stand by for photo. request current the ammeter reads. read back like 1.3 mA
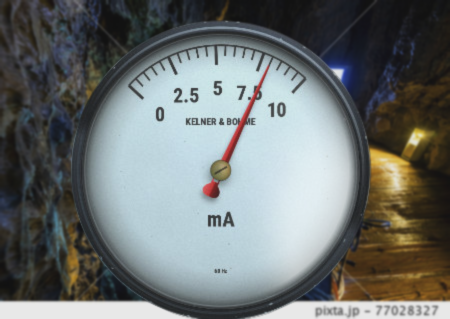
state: 8 mA
